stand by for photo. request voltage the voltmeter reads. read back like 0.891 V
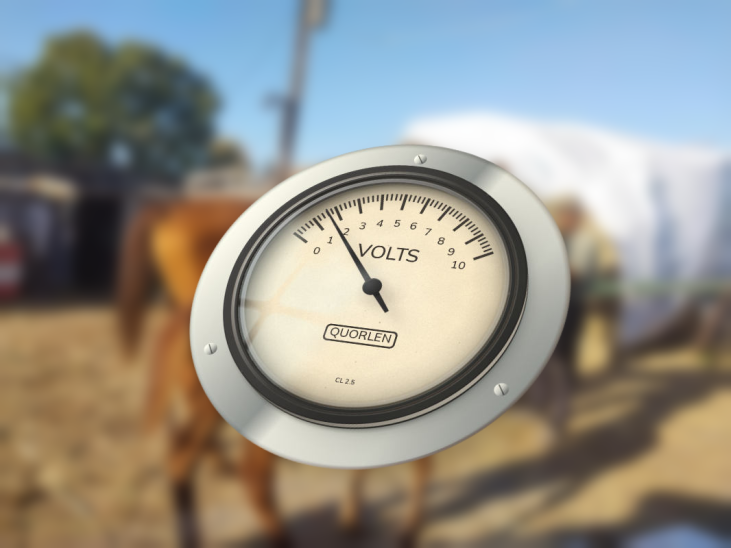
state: 1.6 V
